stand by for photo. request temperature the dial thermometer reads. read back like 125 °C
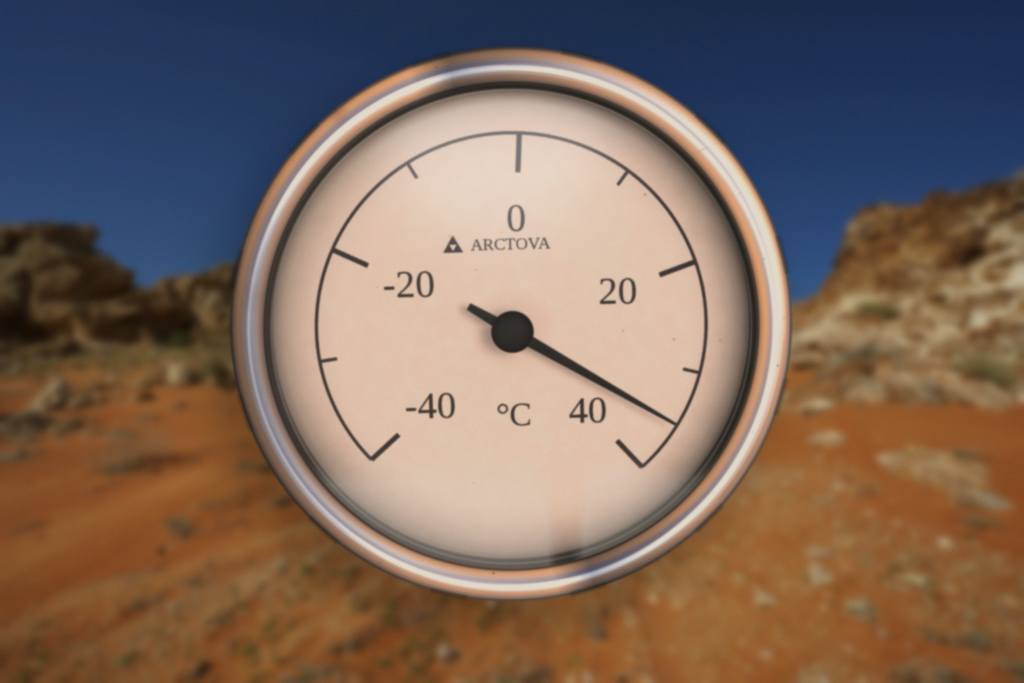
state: 35 °C
